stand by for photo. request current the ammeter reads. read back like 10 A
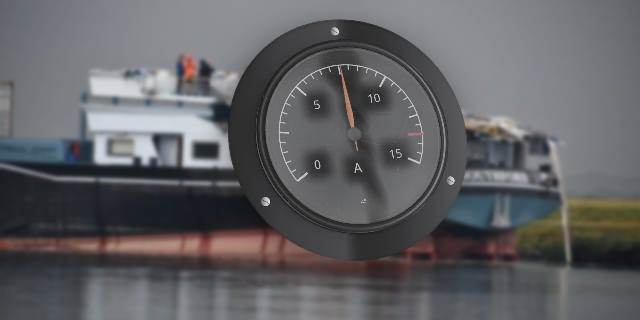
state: 7.5 A
